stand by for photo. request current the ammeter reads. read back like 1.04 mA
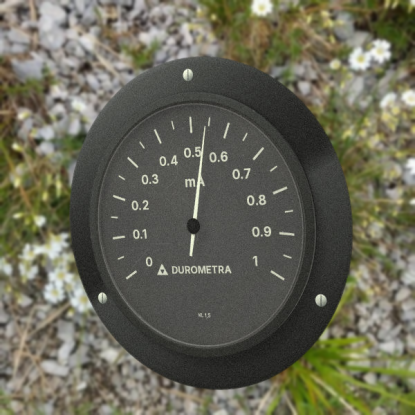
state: 0.55 mA
